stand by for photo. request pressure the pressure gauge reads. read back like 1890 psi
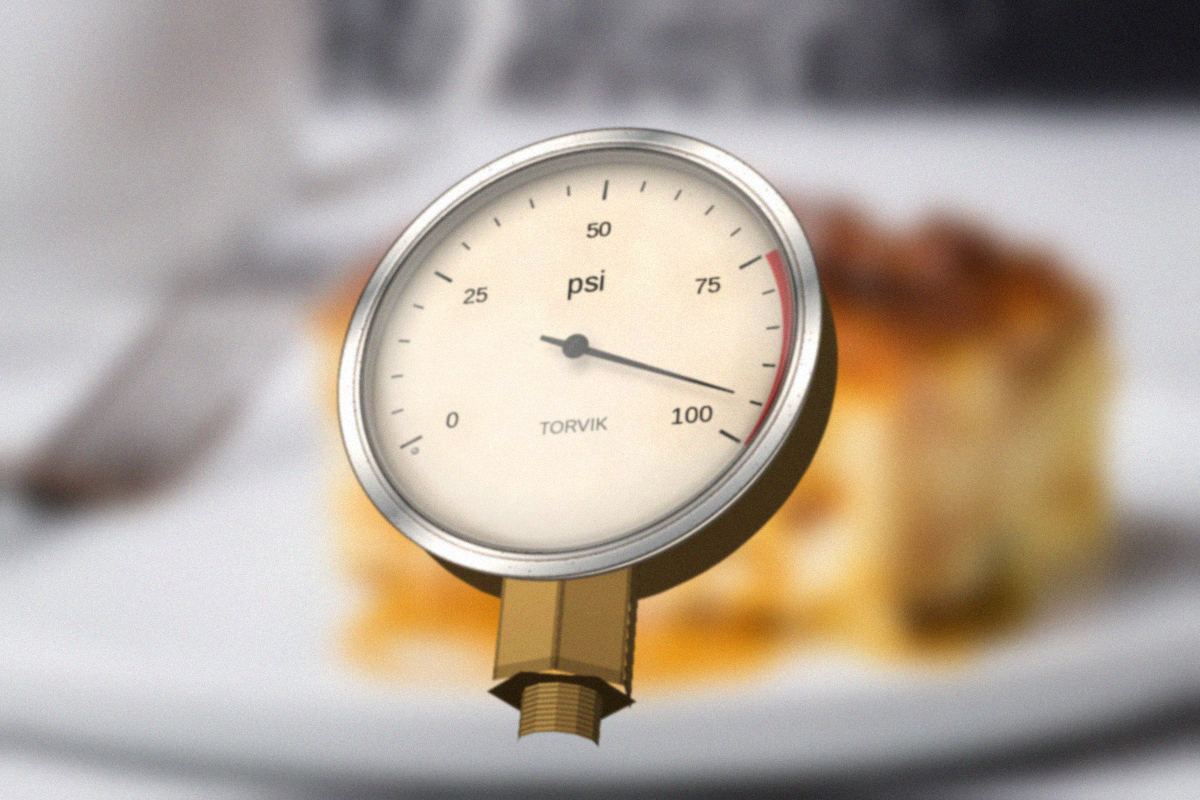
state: 95 psi
